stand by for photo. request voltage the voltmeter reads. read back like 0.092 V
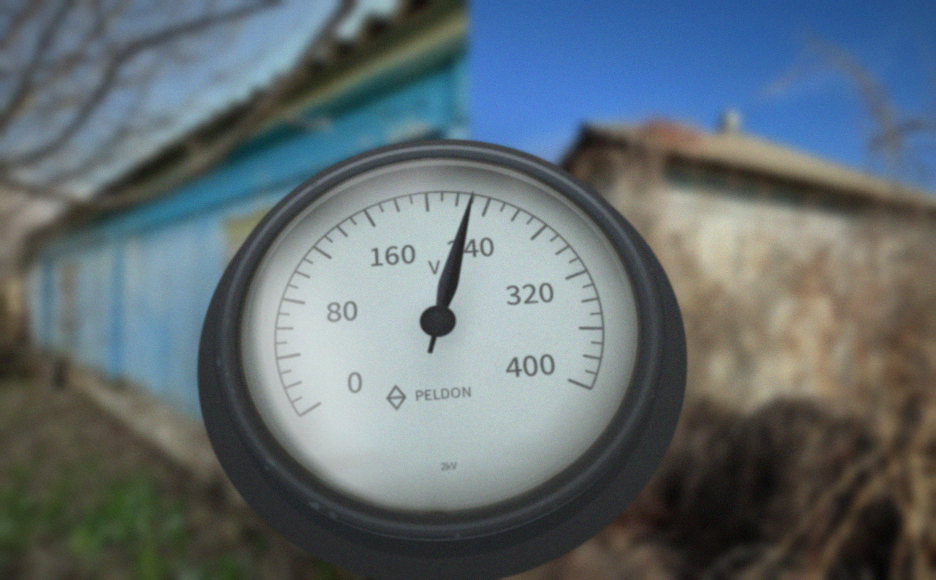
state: 230 V
